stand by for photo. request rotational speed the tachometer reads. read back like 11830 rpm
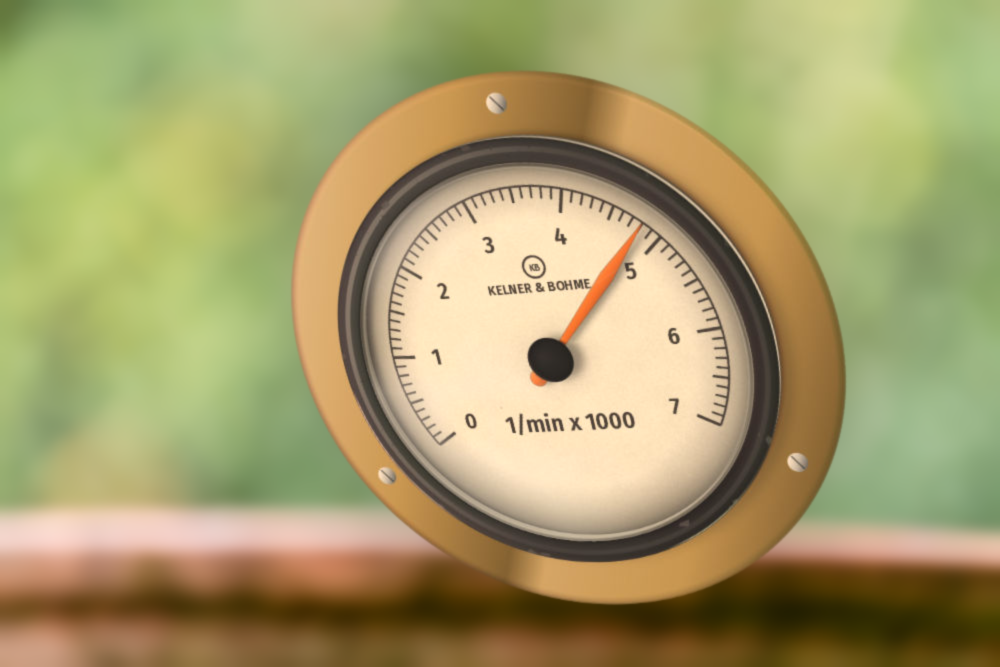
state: 4800 rpm
